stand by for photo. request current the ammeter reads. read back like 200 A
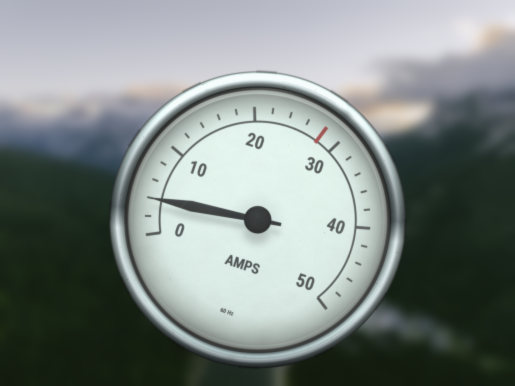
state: 4 A
